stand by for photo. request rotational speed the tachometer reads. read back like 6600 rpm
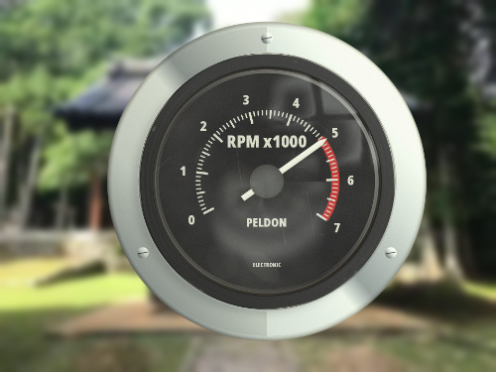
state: 5000 rpm
